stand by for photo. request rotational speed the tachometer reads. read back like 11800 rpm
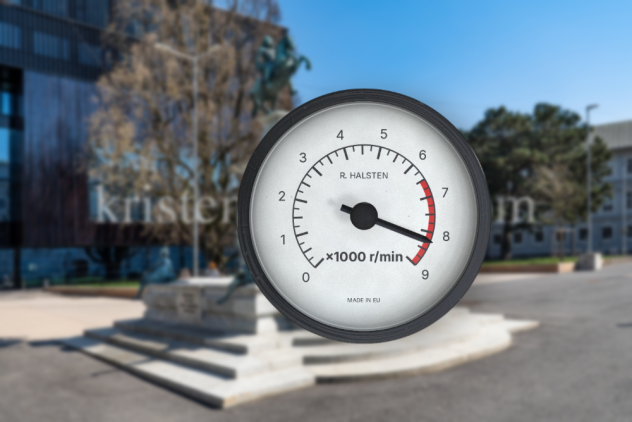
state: 8250 rpm
